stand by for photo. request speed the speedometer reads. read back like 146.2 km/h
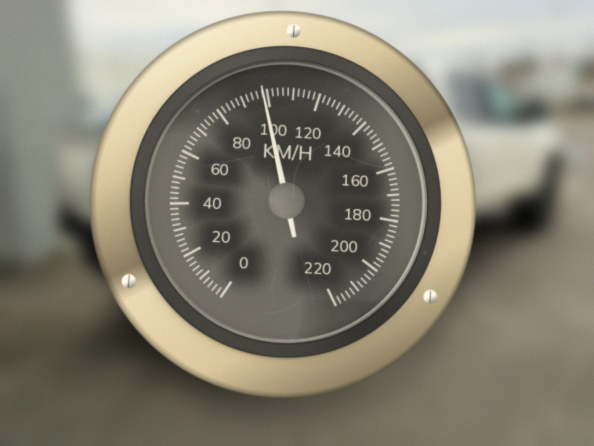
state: 98 km/h
